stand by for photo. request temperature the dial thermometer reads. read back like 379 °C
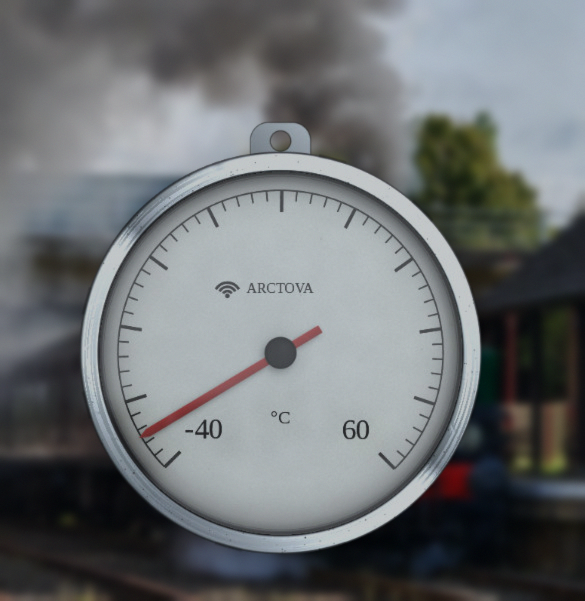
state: -35 °C
